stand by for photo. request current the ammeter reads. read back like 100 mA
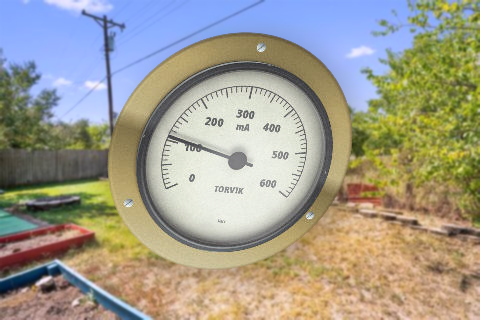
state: 110 mA
